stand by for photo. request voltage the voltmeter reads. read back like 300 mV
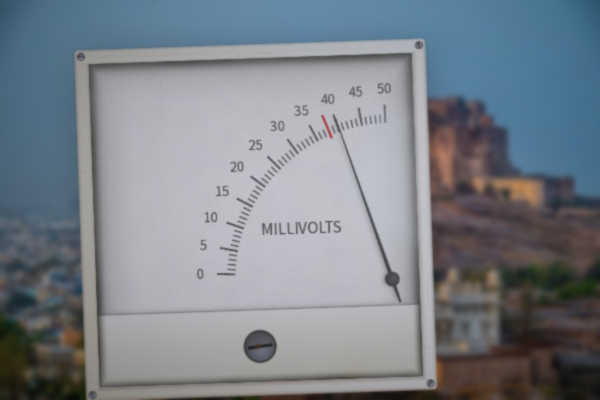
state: 40 mV
